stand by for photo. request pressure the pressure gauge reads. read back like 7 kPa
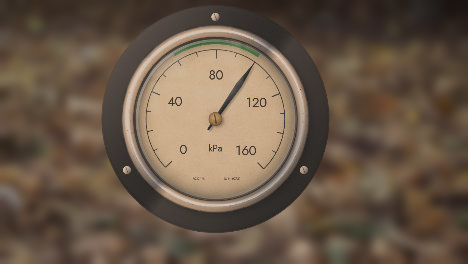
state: 100 kPa
